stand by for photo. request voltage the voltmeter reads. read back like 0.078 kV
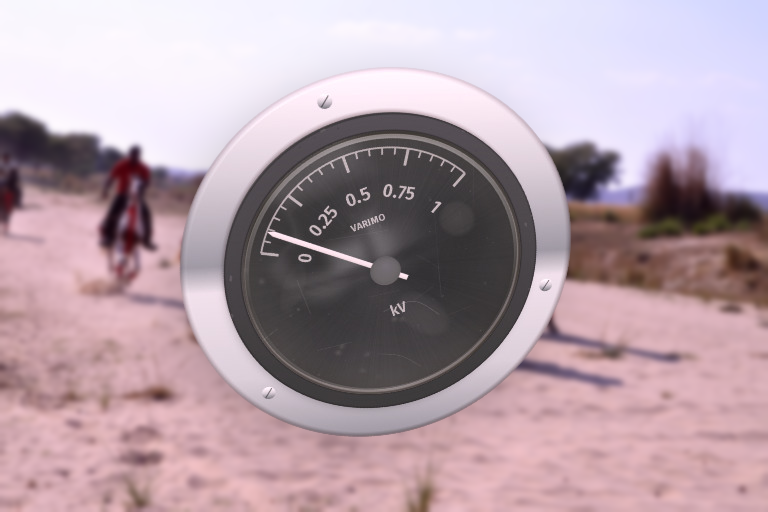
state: 0.1 kV
